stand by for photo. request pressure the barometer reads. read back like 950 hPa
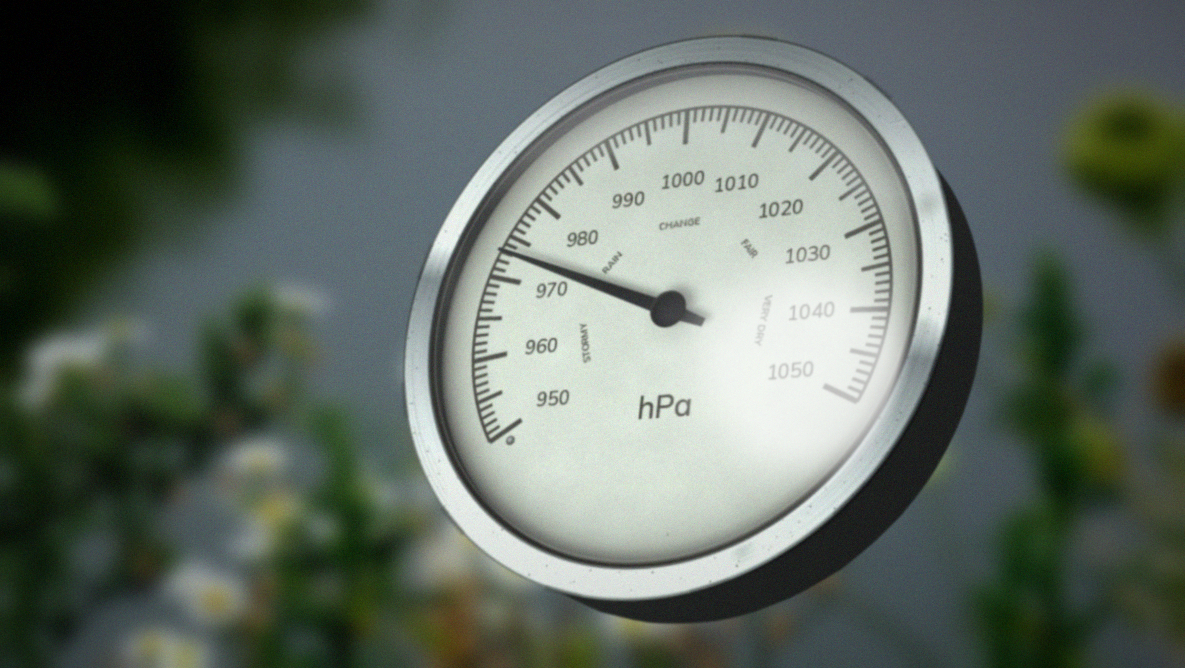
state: 973 hPa
